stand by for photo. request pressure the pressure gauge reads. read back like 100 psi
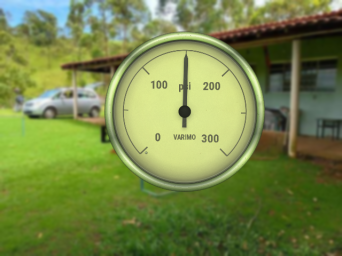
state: 150 psi
